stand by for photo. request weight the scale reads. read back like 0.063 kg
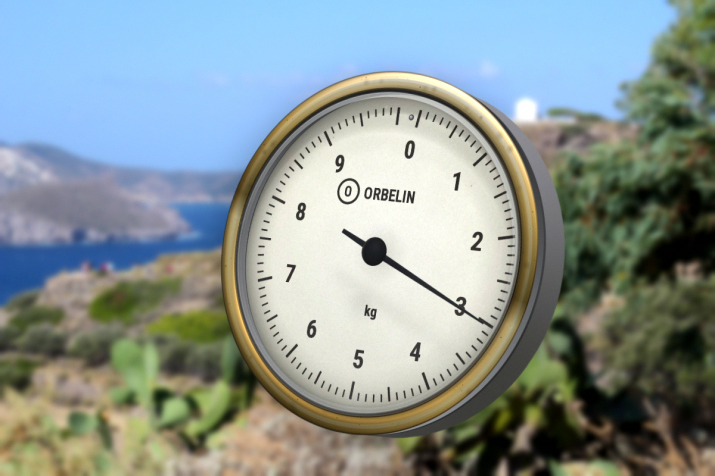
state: 3 kg
